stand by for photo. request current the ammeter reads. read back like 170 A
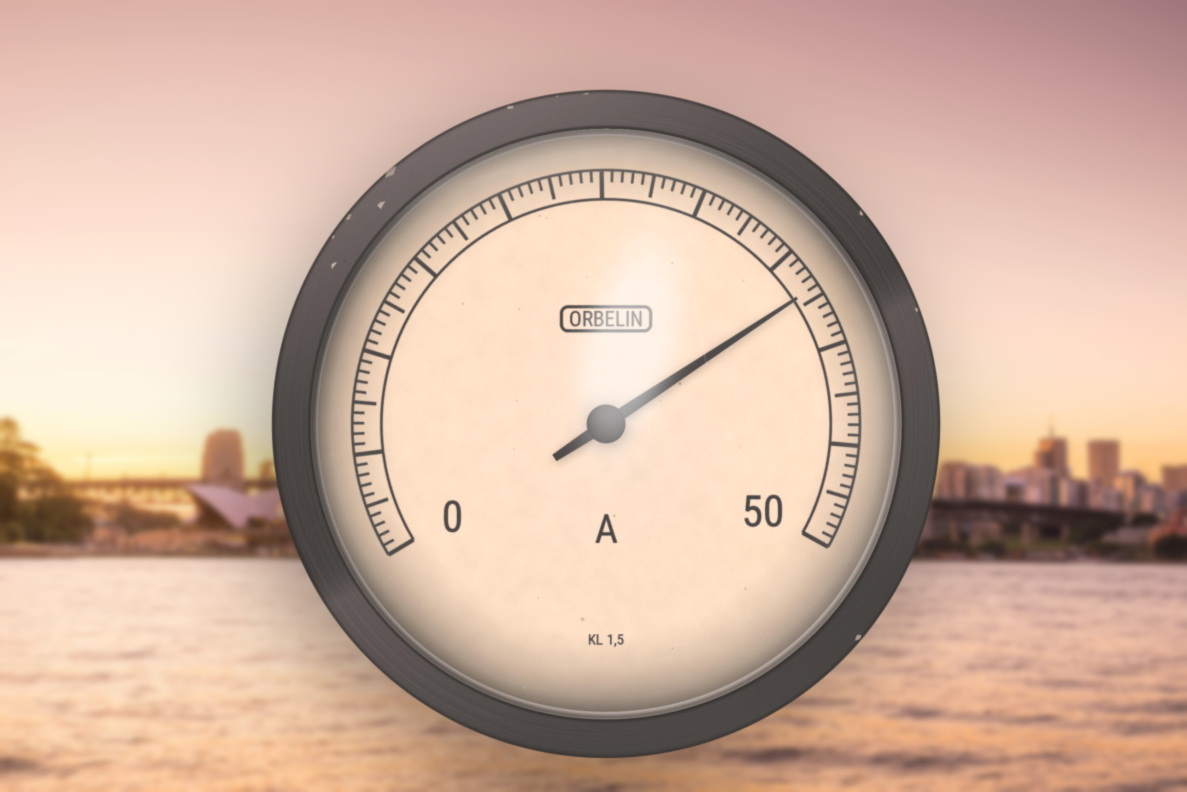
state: 37 A
